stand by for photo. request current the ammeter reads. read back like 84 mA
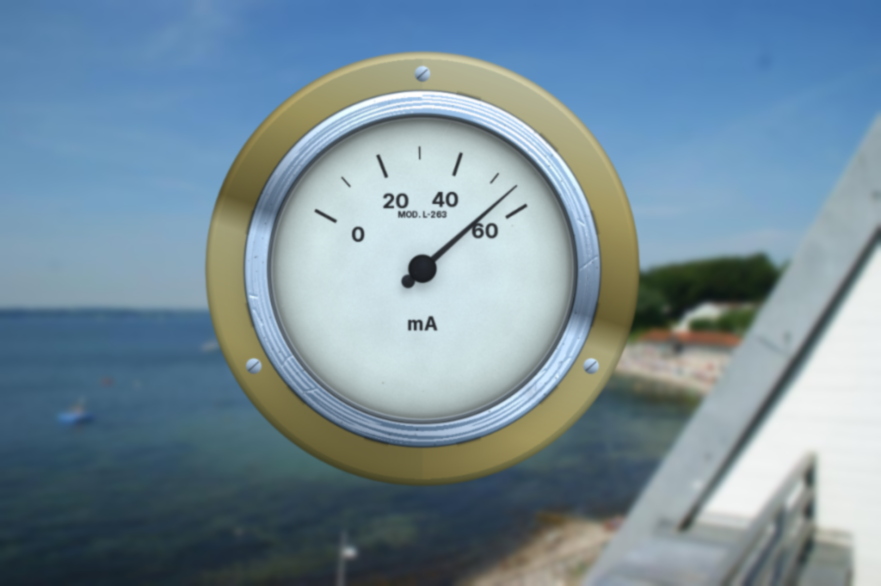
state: 55 mA
